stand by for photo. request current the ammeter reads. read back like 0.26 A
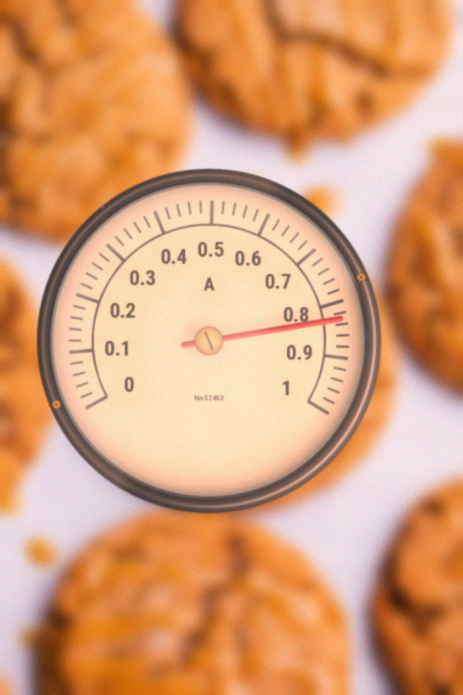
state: 0.83 A
